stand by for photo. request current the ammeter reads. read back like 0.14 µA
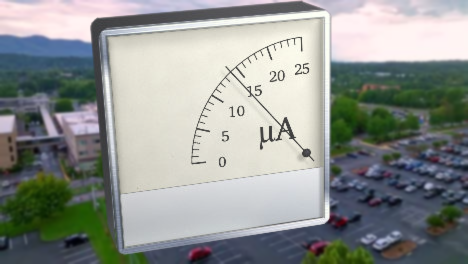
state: 14 µA
